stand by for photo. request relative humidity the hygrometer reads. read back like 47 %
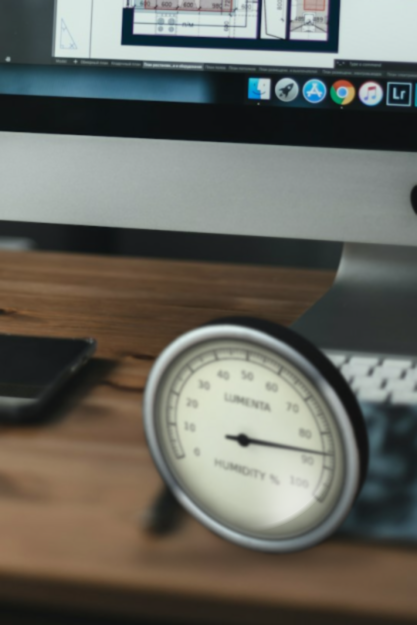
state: 85 %
